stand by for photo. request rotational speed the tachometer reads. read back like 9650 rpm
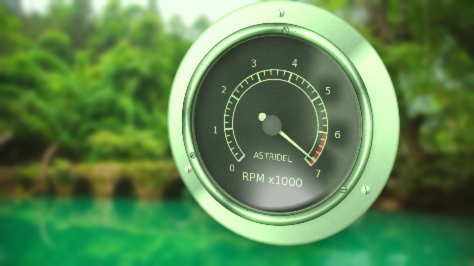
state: 6800 rpm
